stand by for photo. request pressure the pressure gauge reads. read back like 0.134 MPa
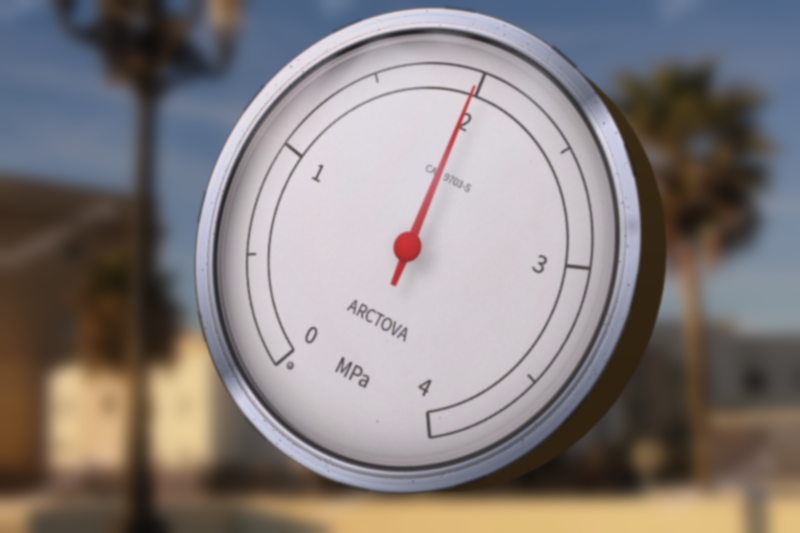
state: 2 MPa
